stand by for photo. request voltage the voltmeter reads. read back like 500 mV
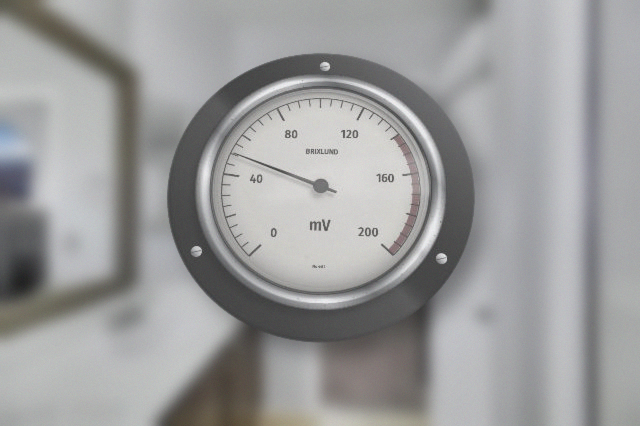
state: 50 mV
